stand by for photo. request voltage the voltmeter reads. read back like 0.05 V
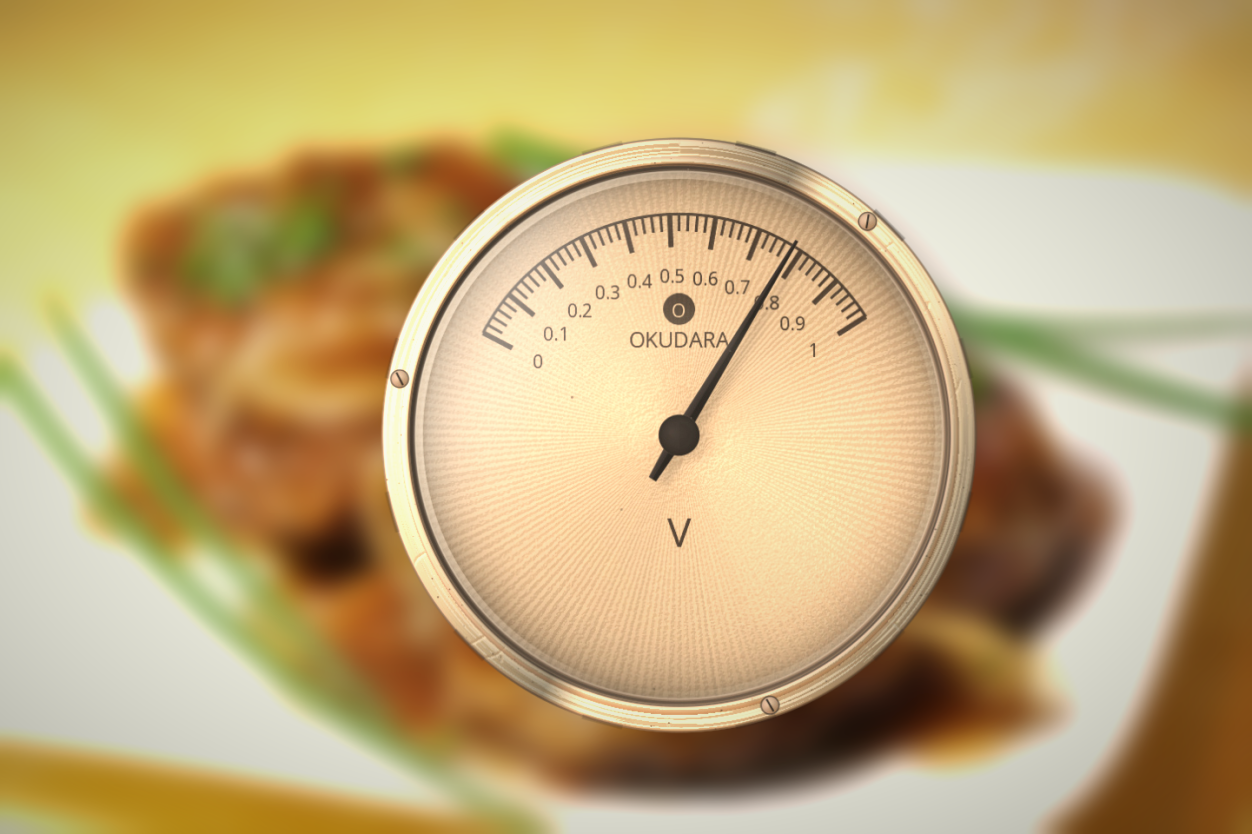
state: 0.78 V
